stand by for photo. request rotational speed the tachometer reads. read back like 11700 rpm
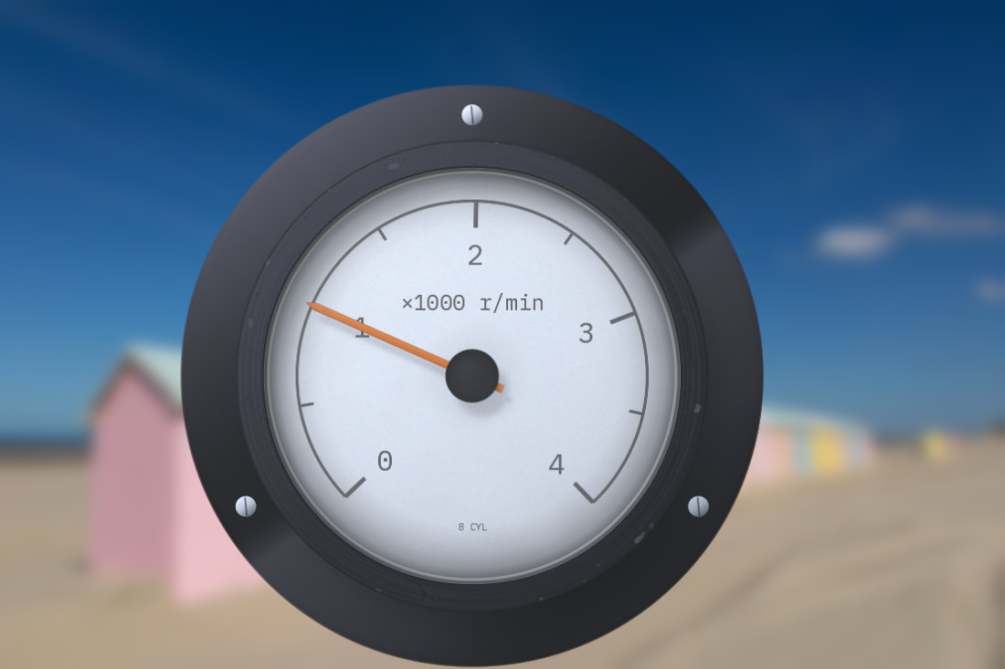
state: 1000 rpm
